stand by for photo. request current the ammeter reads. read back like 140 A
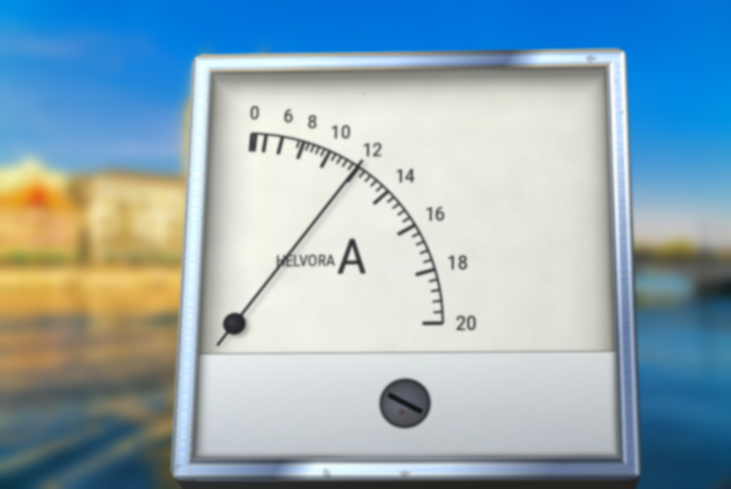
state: 12 A
